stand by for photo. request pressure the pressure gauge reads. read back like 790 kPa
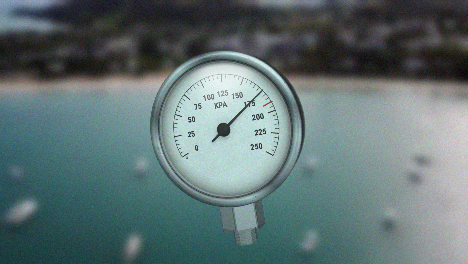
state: 175 kPa
